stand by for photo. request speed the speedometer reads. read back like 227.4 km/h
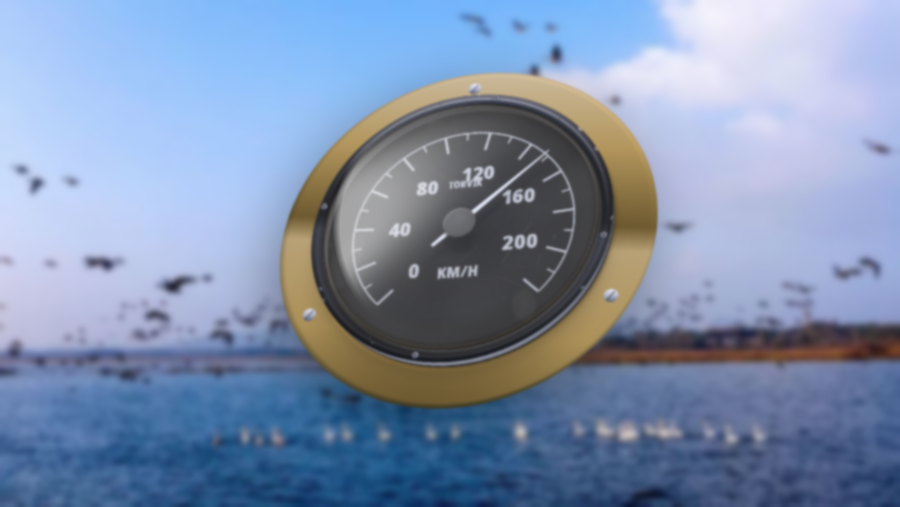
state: 150 km/h
